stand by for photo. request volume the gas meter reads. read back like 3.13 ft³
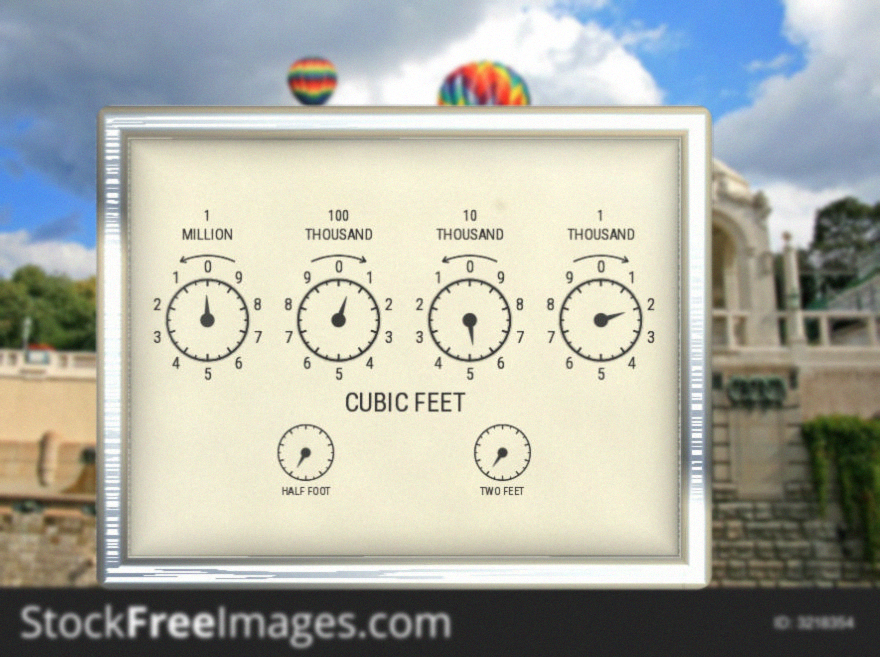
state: 5200 ft³
